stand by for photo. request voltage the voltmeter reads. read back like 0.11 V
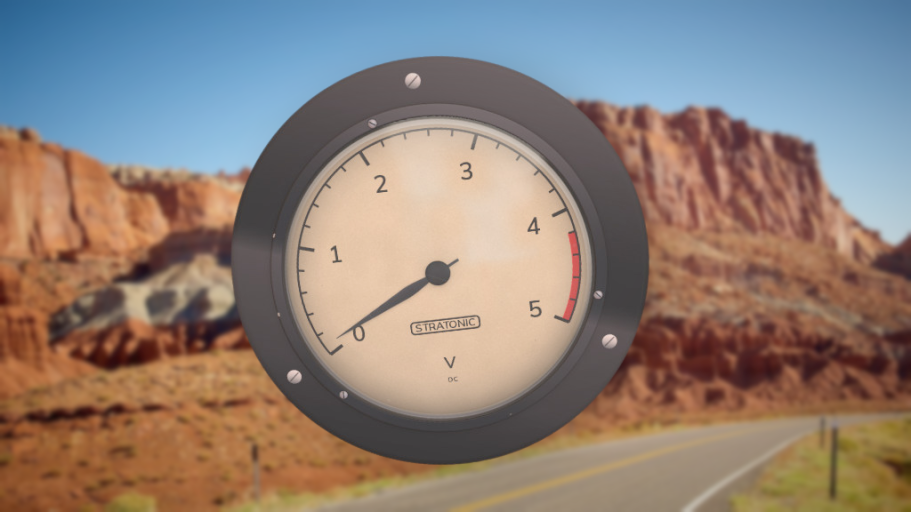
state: 0.1 V
